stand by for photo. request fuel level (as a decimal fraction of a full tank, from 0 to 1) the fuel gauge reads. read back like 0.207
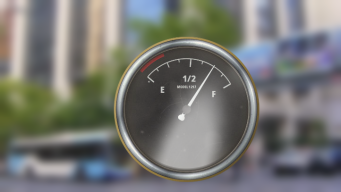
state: 0.75
